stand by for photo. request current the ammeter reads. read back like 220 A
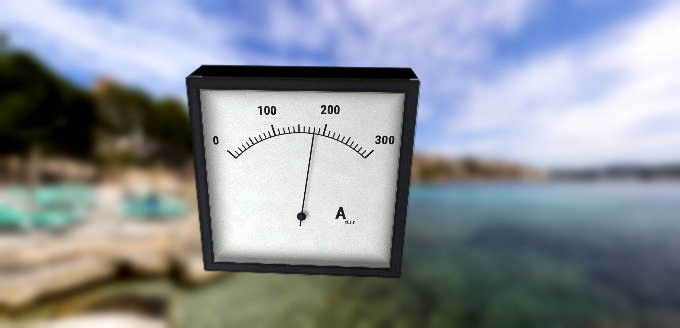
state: 180 A
